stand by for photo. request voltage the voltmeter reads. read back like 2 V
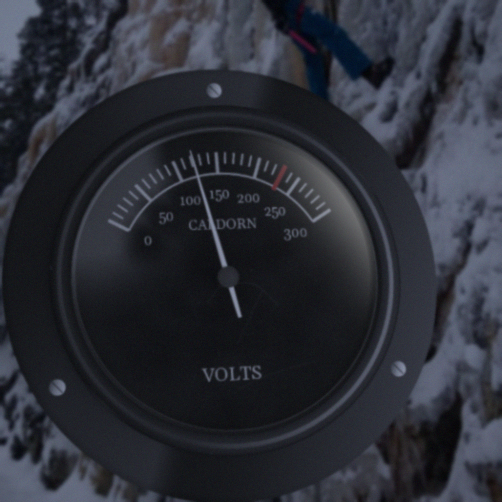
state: 120 V
